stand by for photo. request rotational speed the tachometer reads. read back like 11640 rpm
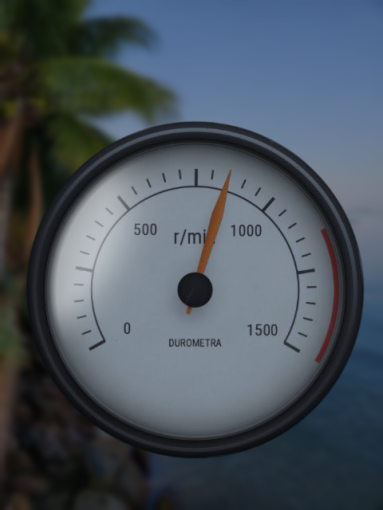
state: 850 rpm
